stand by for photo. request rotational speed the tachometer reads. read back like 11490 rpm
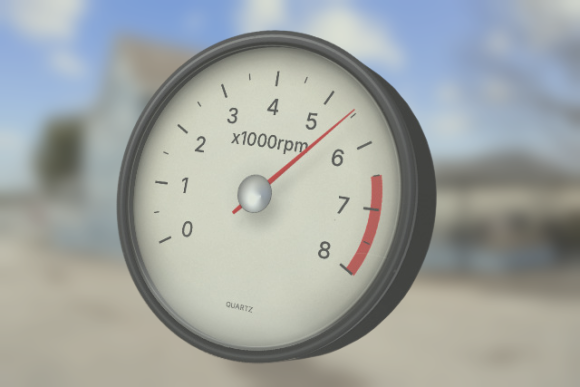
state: 5500 rpm
